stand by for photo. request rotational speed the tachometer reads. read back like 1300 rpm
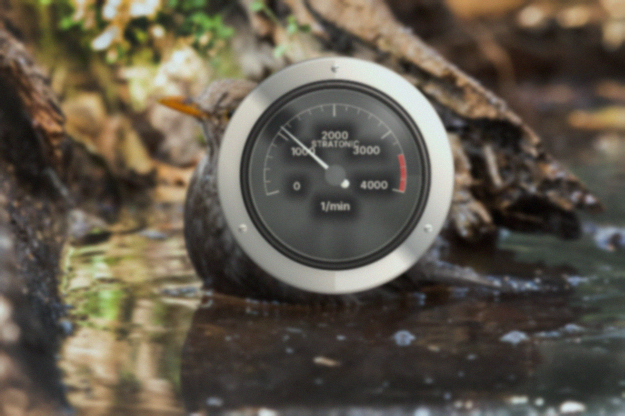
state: 1100 rpm
